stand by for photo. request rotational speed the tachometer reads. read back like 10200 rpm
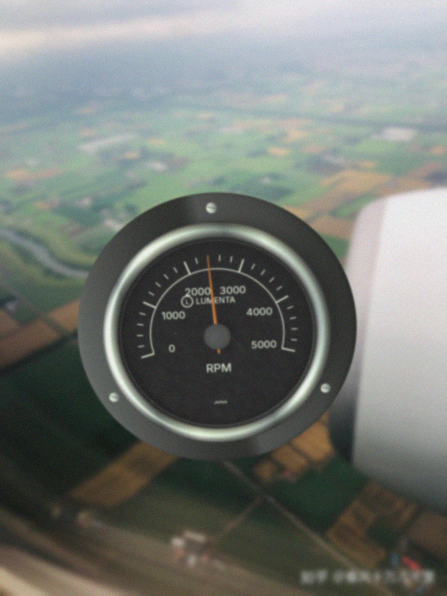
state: 2400 rpm
